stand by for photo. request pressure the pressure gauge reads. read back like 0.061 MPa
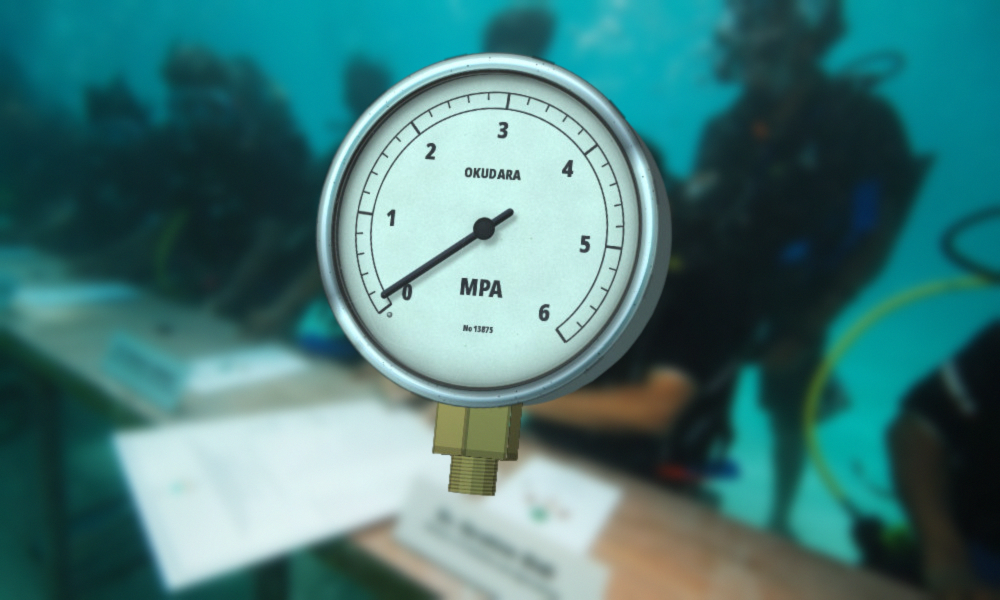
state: 0.1 MPa
